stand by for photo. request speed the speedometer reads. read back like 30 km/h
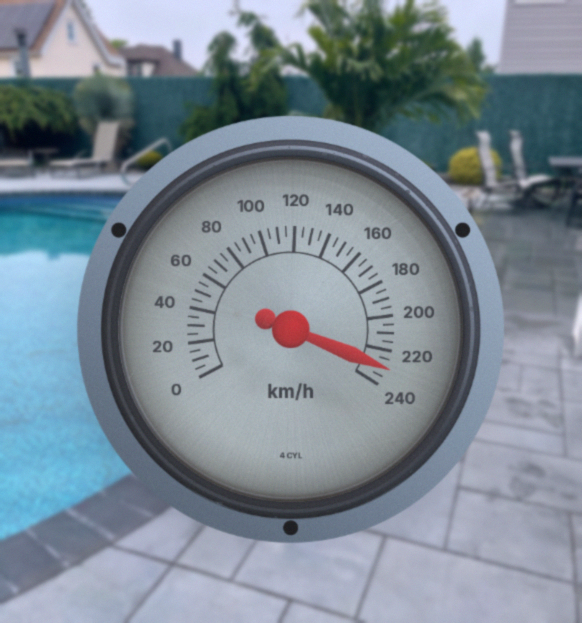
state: 230 km/h
